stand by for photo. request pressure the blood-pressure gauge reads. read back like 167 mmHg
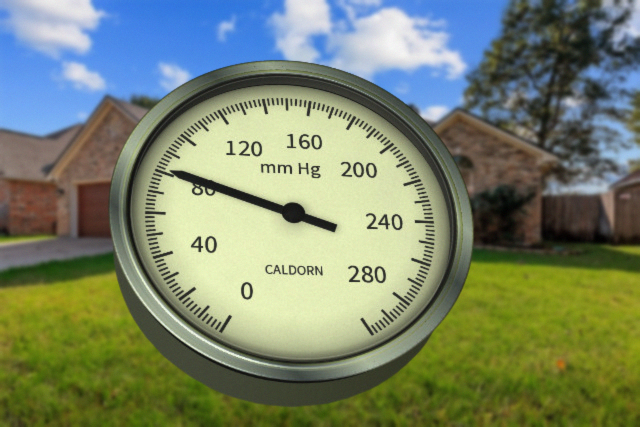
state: 80 mmHg
